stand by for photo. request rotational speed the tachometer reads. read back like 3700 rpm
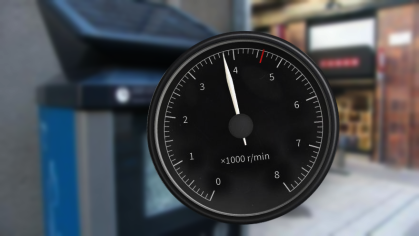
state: 3800 rpm
